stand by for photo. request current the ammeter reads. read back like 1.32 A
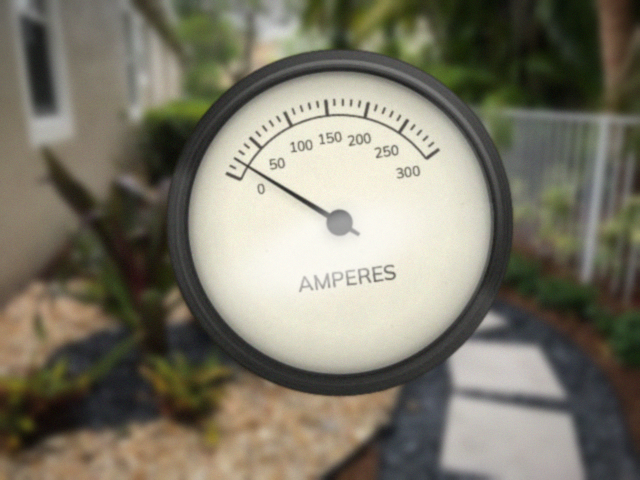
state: 20 A
